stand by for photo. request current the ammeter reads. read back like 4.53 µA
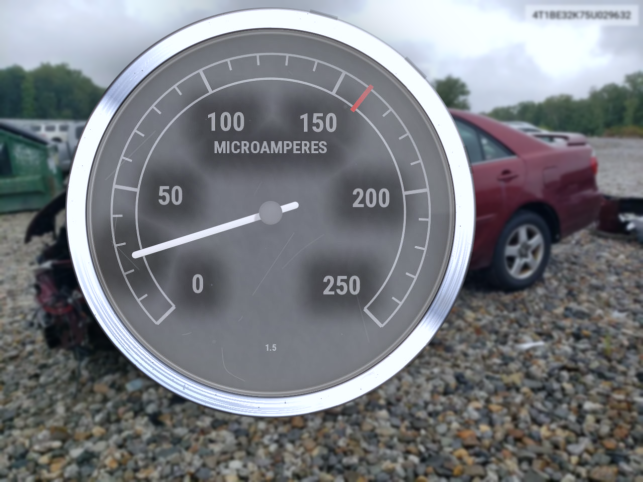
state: 25 µA
